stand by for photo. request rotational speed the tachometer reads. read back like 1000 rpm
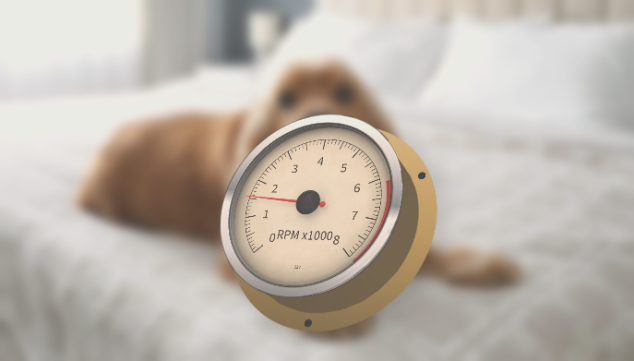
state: 1500 rpm
